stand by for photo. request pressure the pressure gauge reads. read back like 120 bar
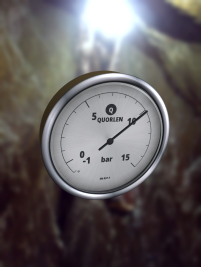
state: 10 bar
